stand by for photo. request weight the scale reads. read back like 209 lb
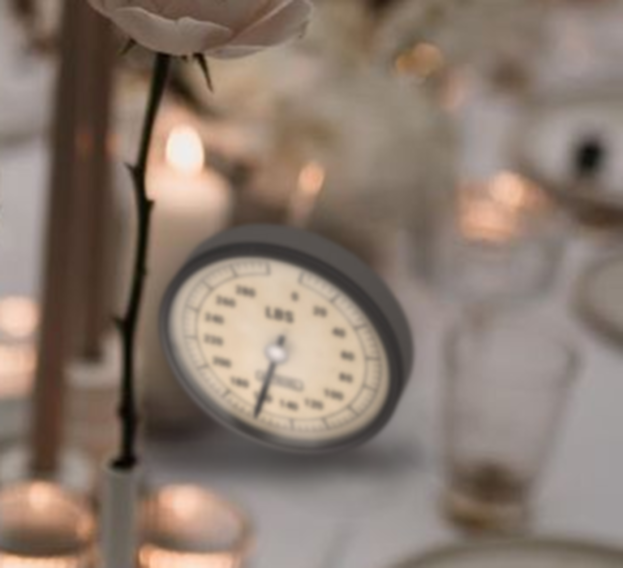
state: 160 lb
